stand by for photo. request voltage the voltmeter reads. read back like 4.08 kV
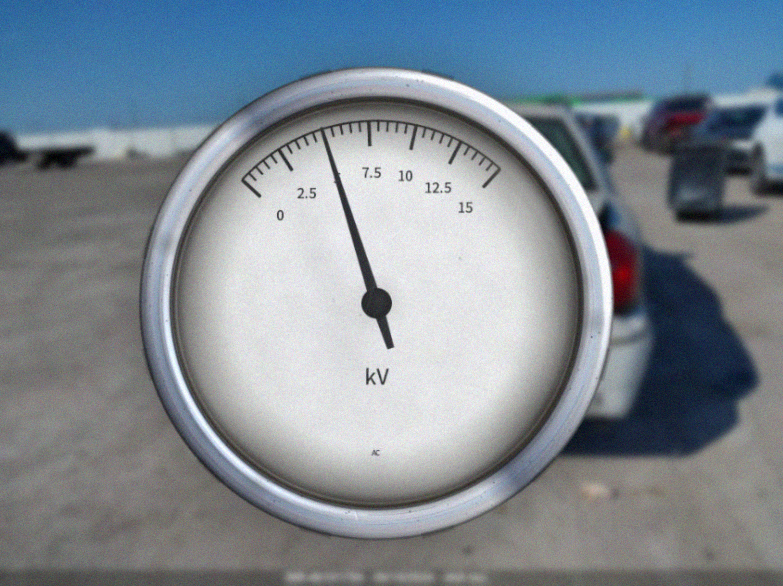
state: 5 kV
